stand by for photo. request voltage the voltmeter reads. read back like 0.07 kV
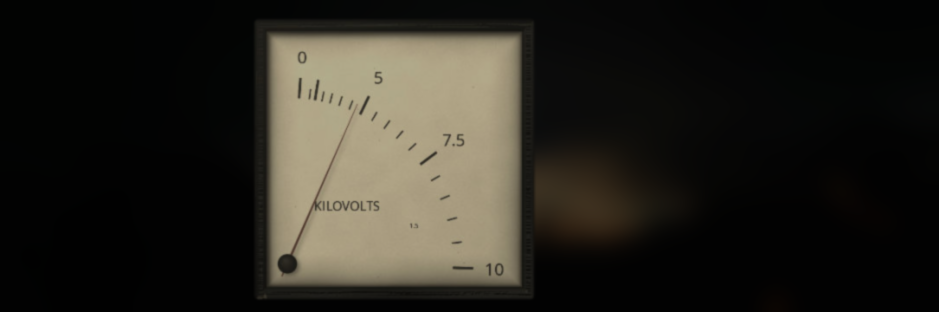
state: 4.75 kV
